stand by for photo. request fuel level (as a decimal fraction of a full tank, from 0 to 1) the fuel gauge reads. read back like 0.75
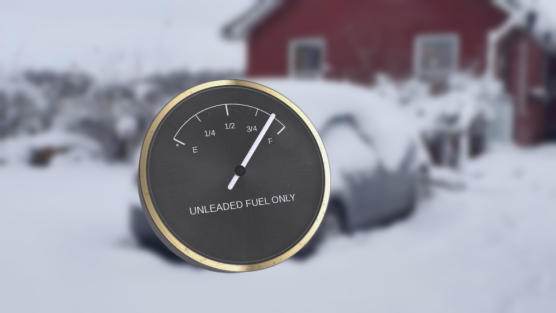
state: 0.875
